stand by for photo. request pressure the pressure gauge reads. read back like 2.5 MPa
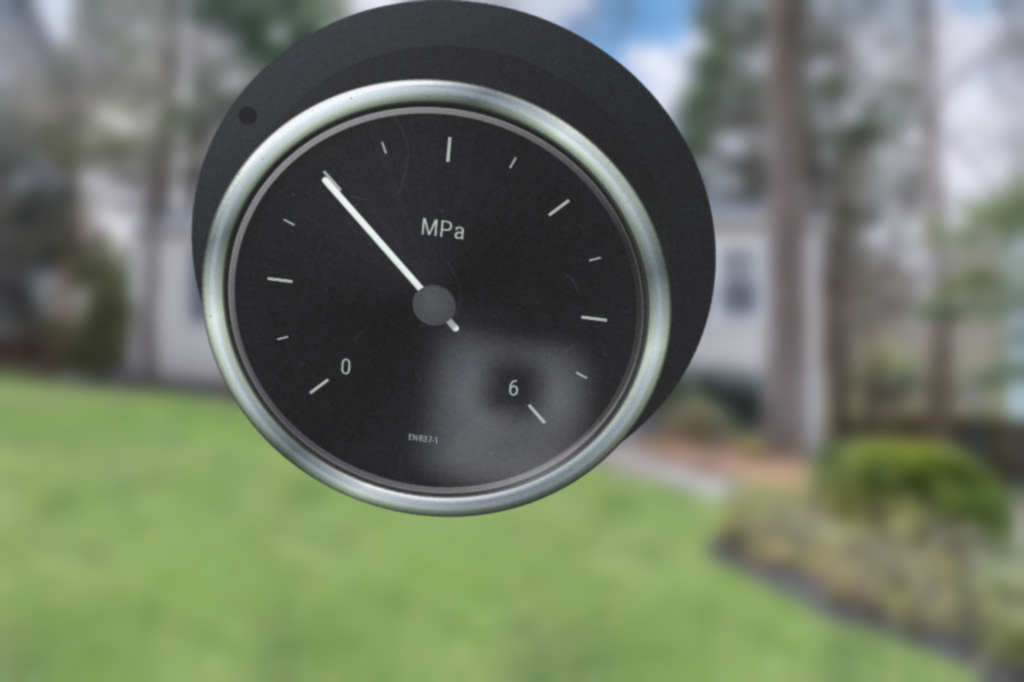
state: 2 MPa
